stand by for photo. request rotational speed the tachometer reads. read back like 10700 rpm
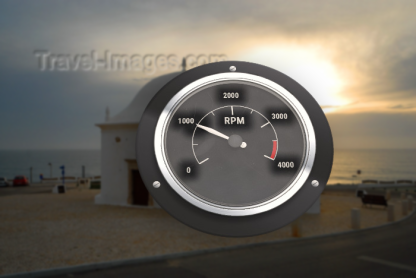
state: 1000 rpm
